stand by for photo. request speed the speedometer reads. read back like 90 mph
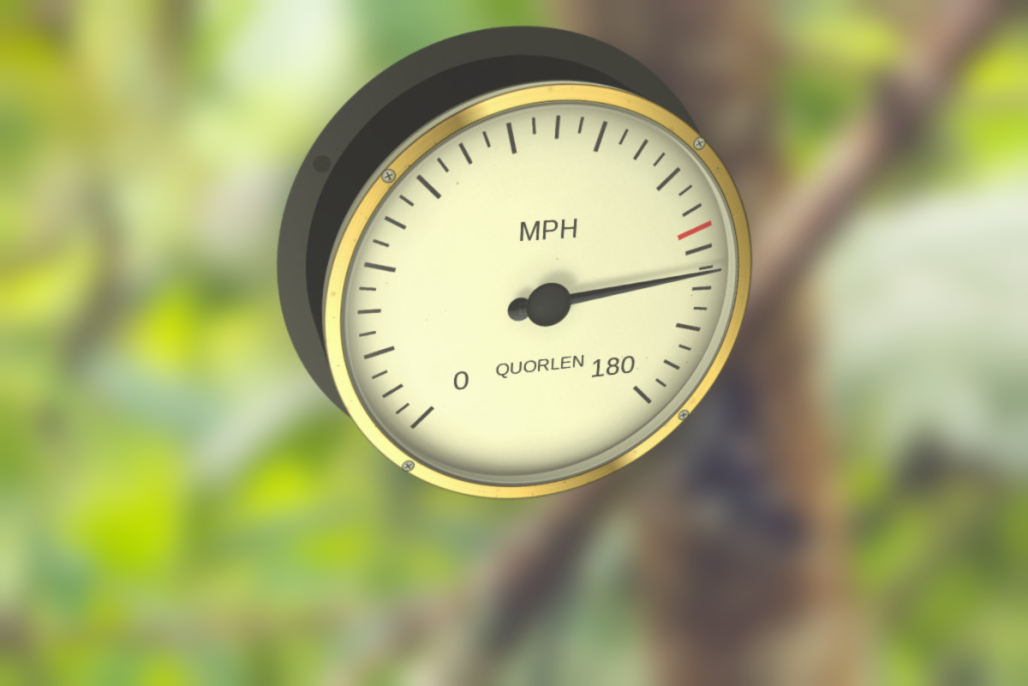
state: 145 mph
